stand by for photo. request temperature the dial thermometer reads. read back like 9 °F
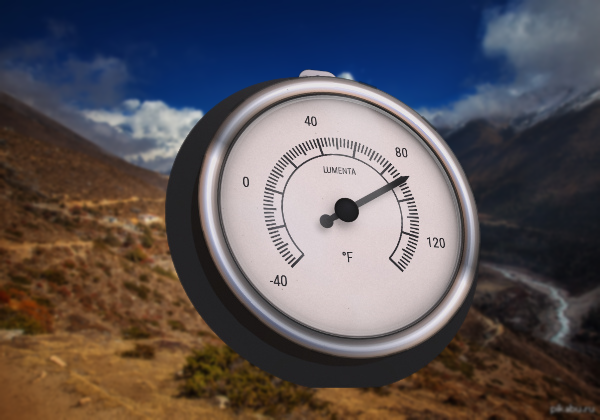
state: 90 °F
